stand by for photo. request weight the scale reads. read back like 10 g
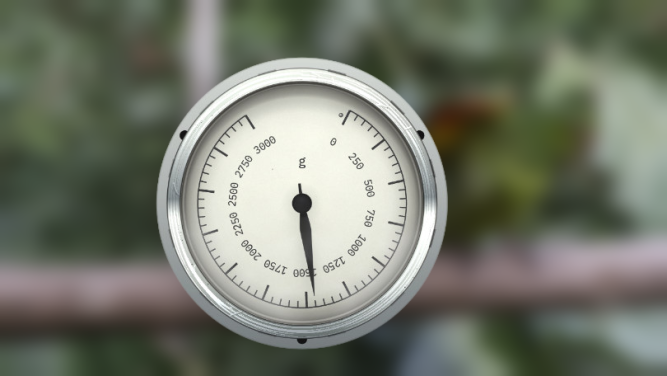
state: 1450 g
